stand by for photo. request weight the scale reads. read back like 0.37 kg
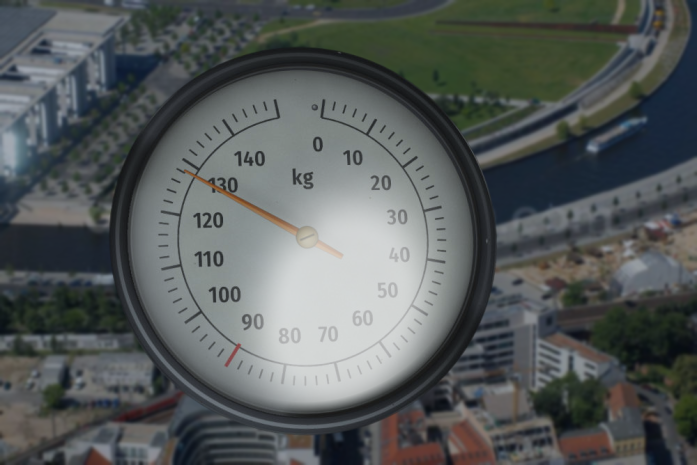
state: 128 kg
